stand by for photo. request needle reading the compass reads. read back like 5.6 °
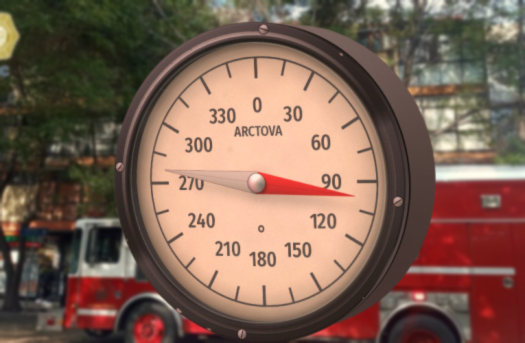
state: 97.5 °
